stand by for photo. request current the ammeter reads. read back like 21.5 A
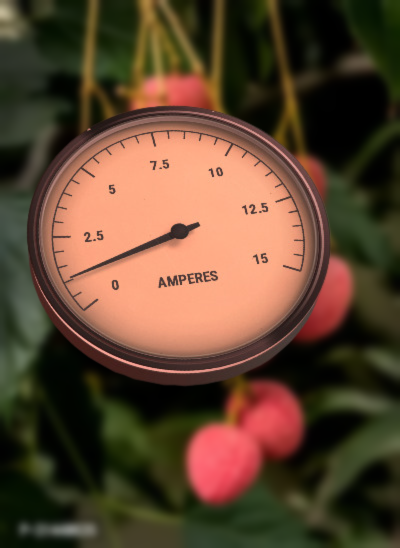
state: 1 A
